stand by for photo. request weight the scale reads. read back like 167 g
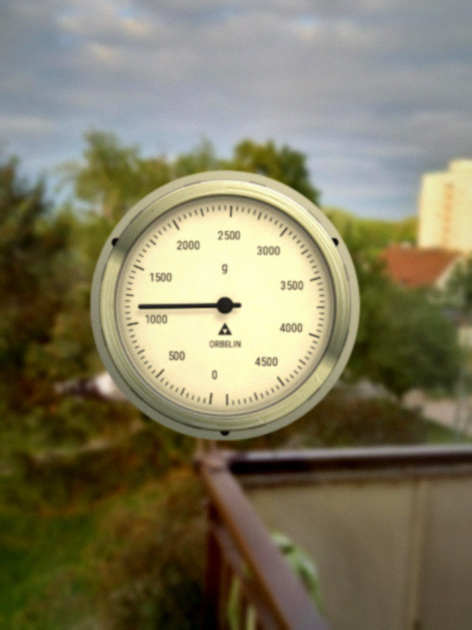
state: 1150 g
